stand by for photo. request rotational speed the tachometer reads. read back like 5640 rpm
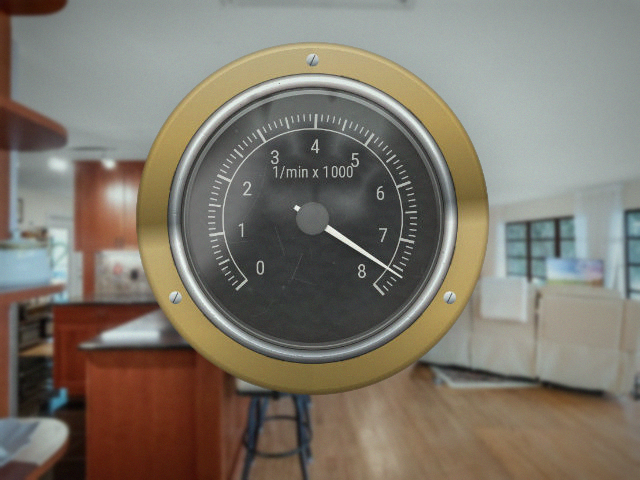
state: 7600 rpm
